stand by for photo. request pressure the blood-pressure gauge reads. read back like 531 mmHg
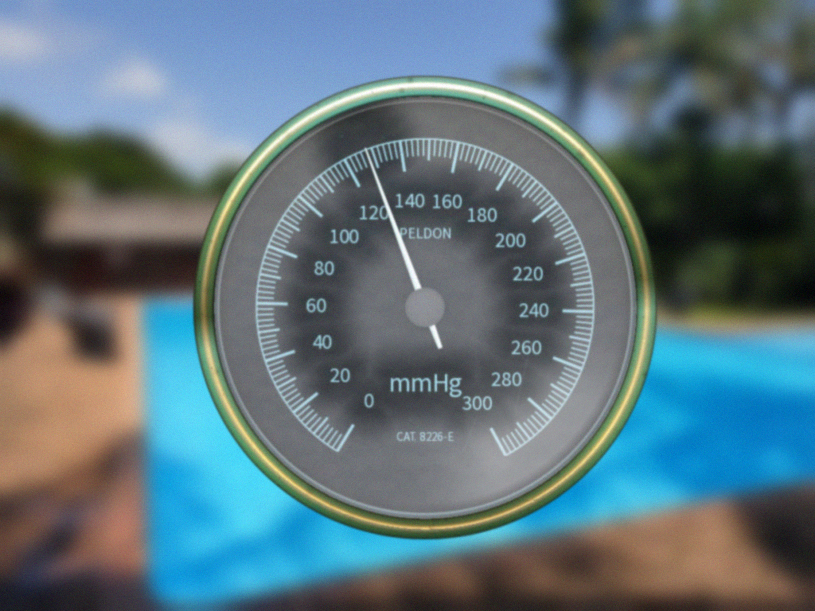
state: 128 mmHg
